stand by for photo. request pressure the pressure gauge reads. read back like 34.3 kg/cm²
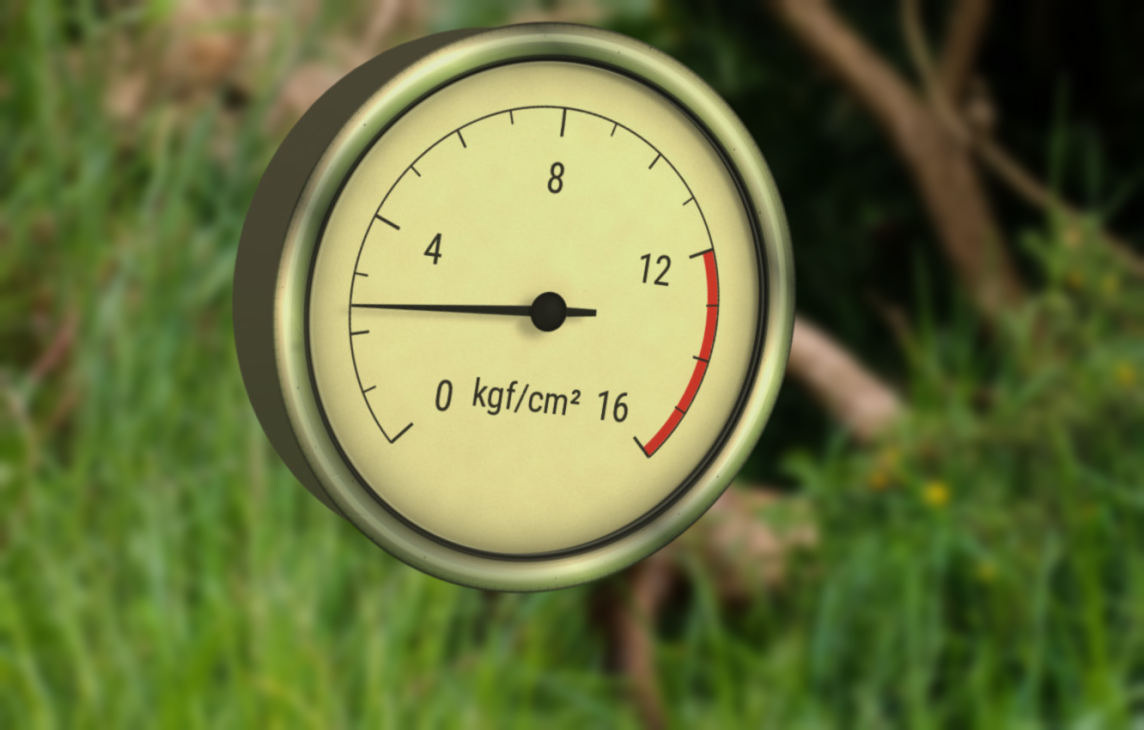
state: 2.5 kg/cm²
